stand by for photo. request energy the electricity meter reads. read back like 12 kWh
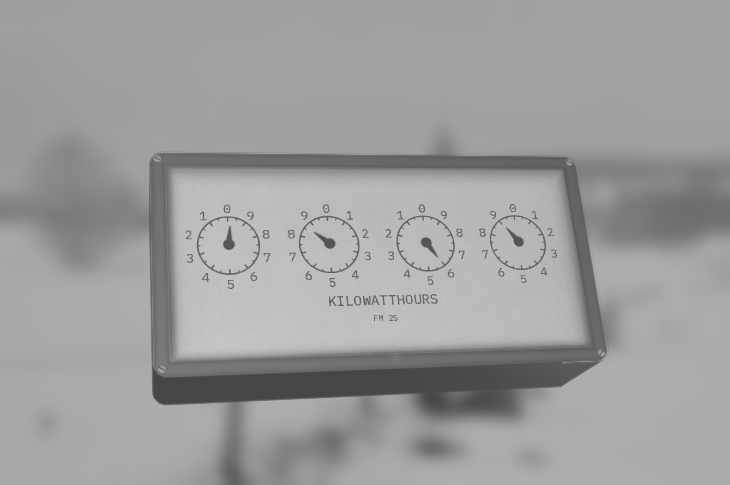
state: 9859 kWh
